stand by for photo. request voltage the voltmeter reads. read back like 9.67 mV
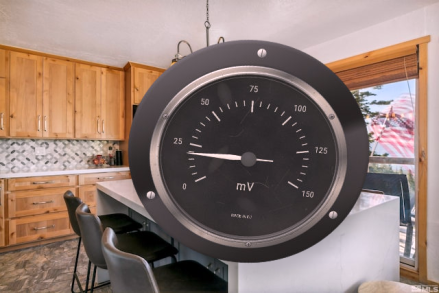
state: 20 mV
